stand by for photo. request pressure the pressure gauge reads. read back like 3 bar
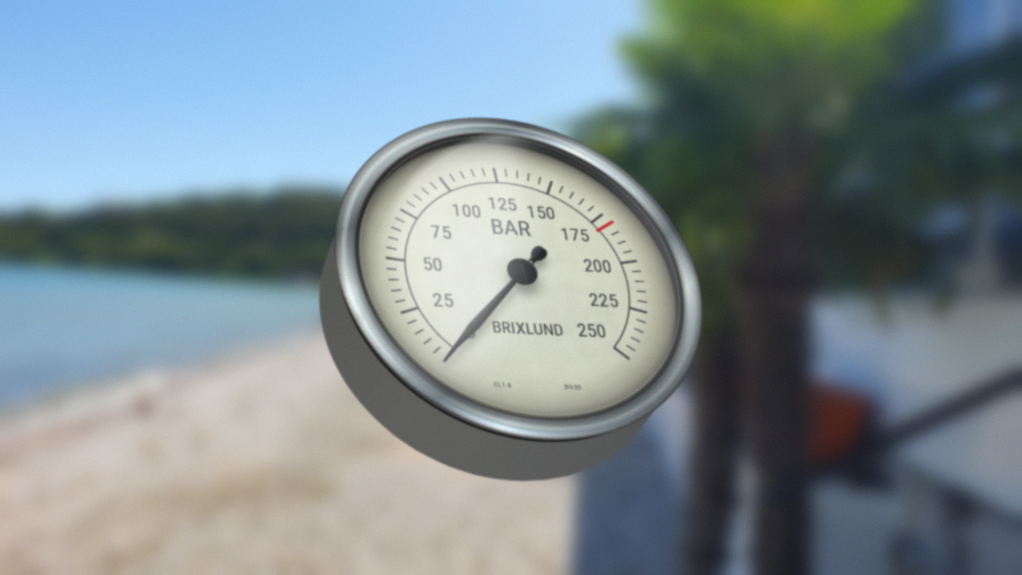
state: 0 bar
